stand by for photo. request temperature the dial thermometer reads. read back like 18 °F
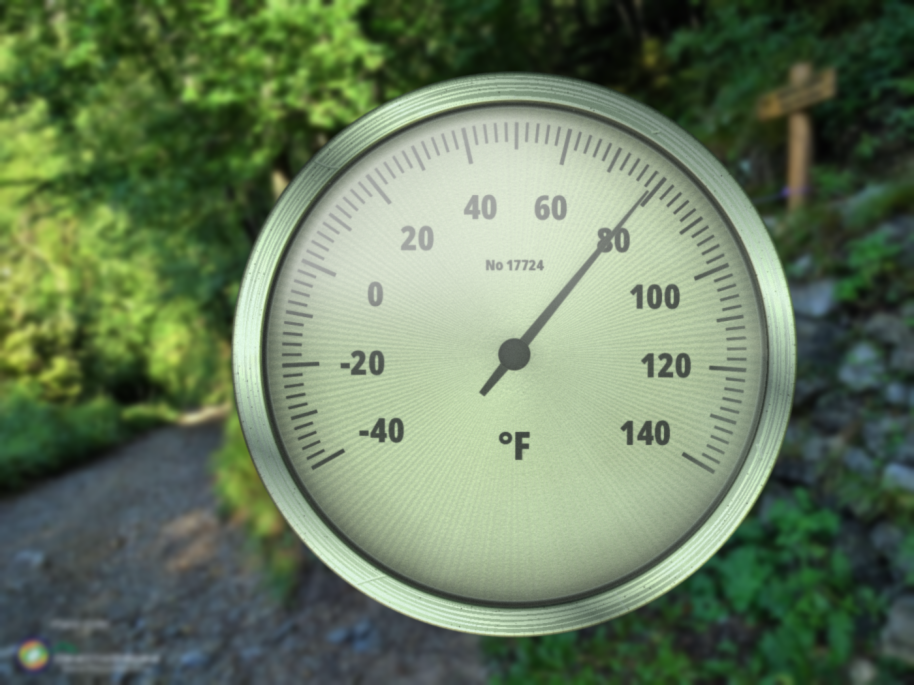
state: 79 °F
